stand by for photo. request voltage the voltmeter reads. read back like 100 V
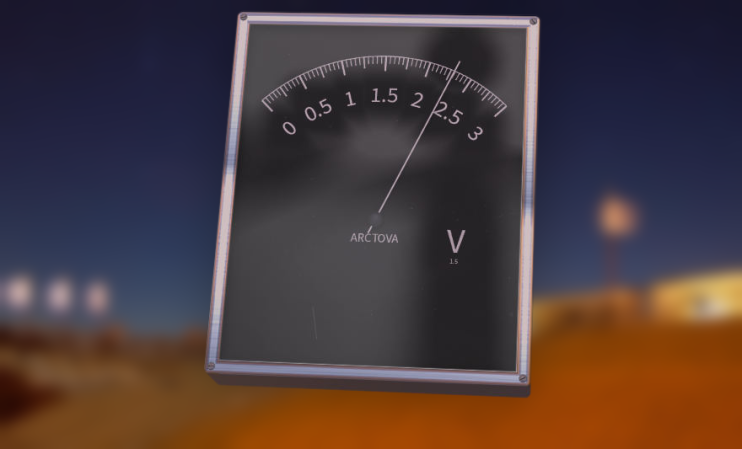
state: 2.3 V
